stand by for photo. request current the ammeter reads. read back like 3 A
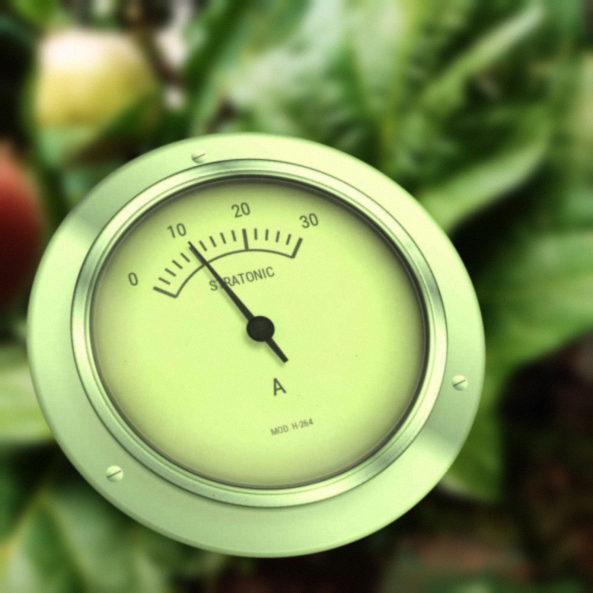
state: 10 A
